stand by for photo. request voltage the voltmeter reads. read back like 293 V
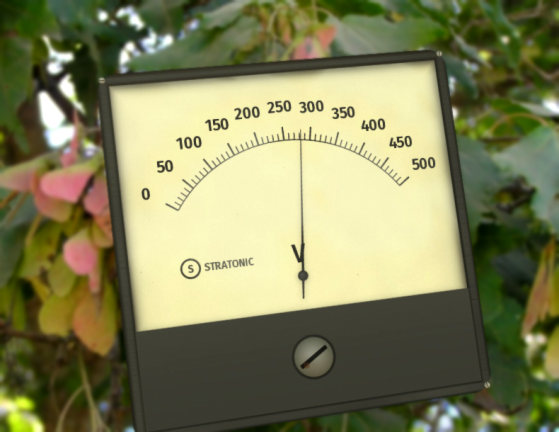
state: 280 V
